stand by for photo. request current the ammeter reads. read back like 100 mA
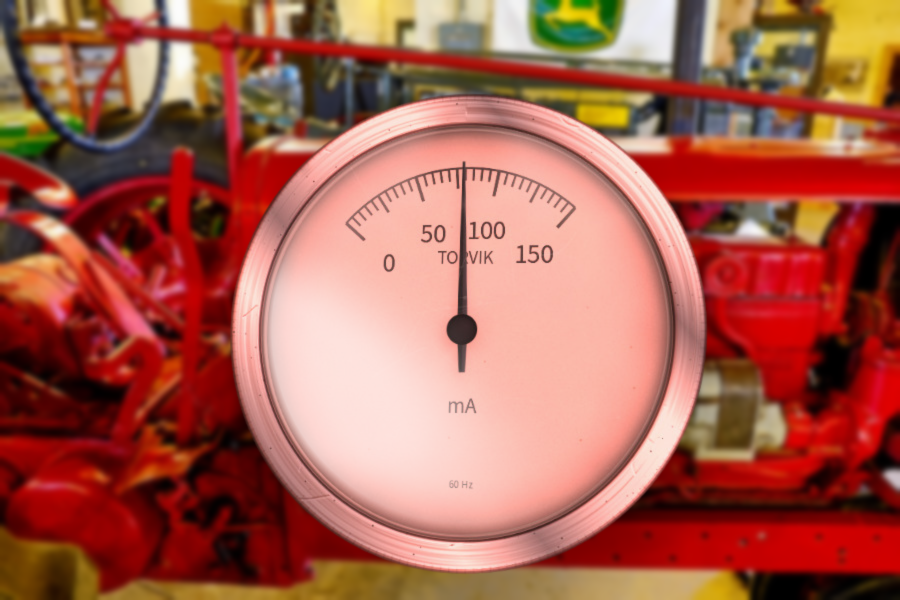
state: 80 mA
